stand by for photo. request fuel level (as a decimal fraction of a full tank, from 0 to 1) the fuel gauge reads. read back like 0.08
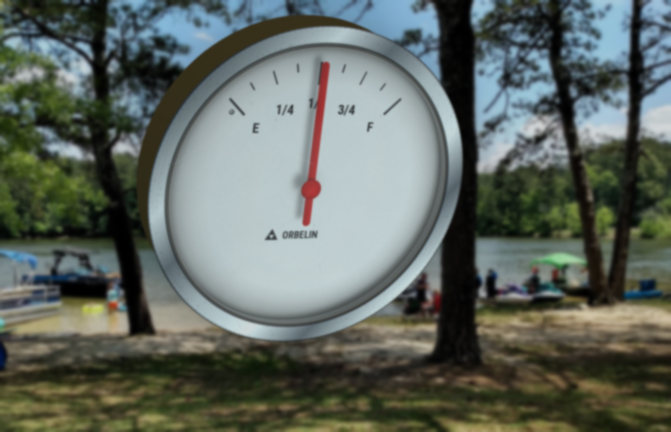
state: 0.5
